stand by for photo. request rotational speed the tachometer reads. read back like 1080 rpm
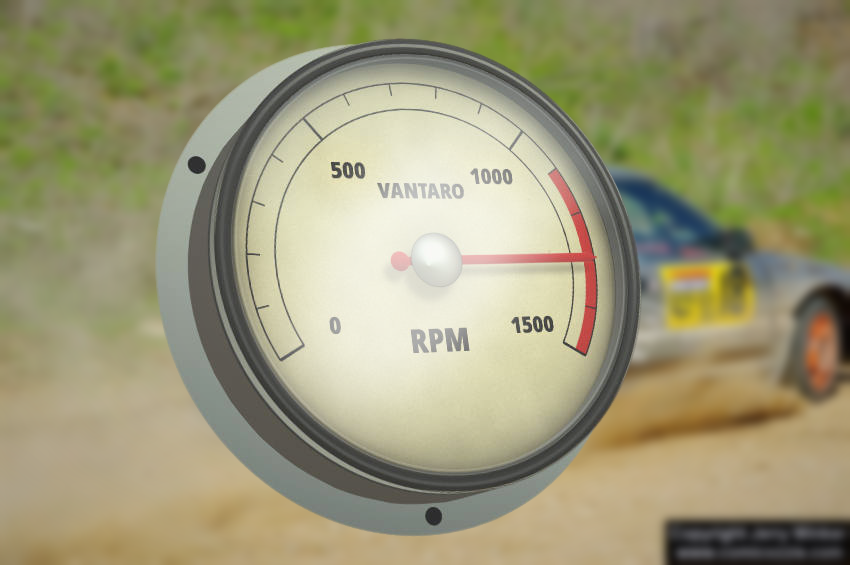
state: 1300 rpm
